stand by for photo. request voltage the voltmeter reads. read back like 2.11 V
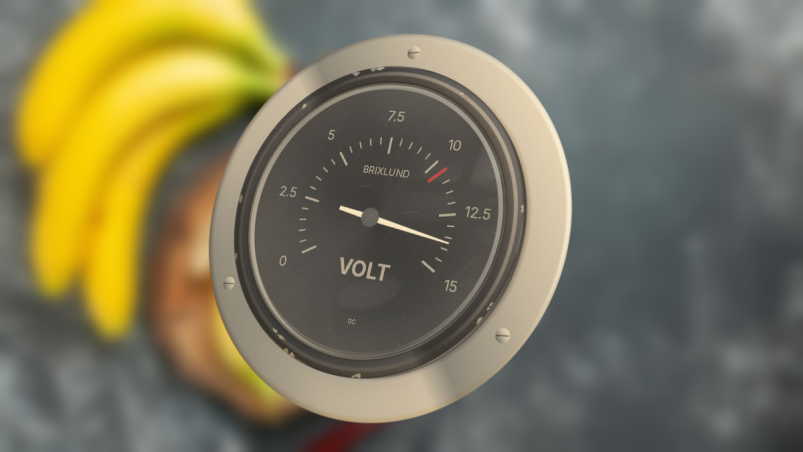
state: 13.75 V
